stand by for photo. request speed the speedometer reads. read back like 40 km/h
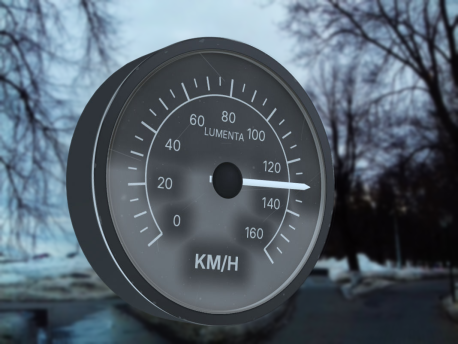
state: 130 km/h
